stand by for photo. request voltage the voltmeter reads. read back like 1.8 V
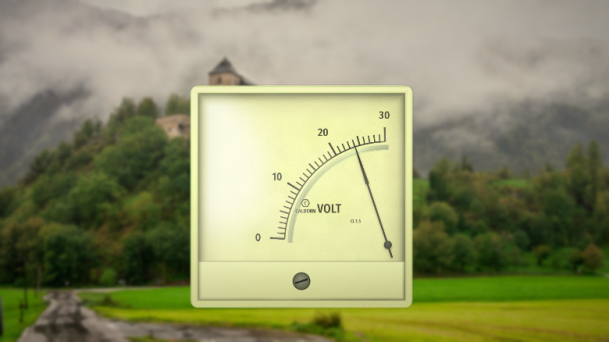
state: 24 V
